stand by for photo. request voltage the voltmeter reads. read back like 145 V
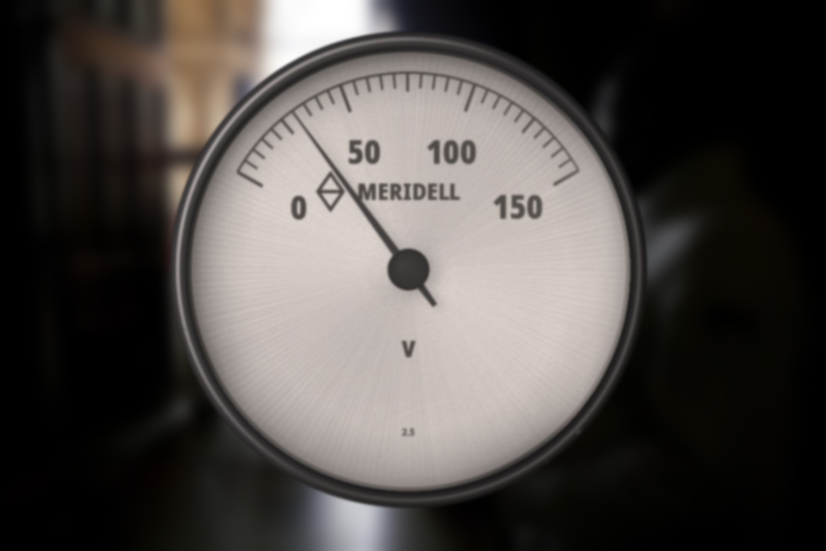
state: 30 V
